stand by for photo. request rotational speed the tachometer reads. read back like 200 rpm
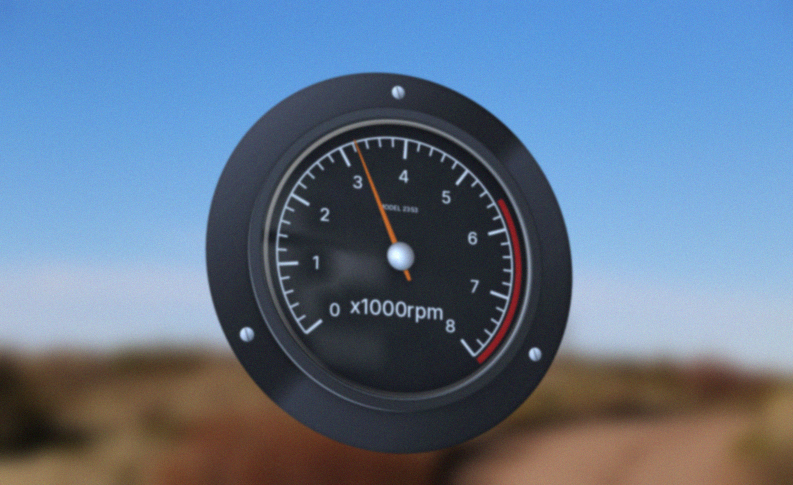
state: 3200 rpm
